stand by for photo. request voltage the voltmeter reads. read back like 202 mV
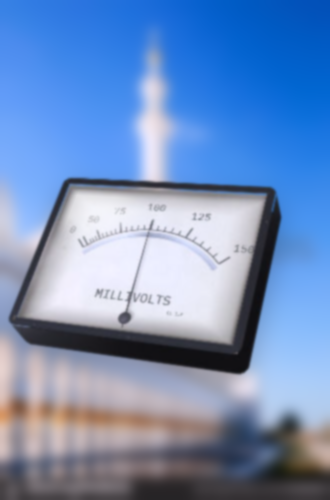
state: 100 mV
